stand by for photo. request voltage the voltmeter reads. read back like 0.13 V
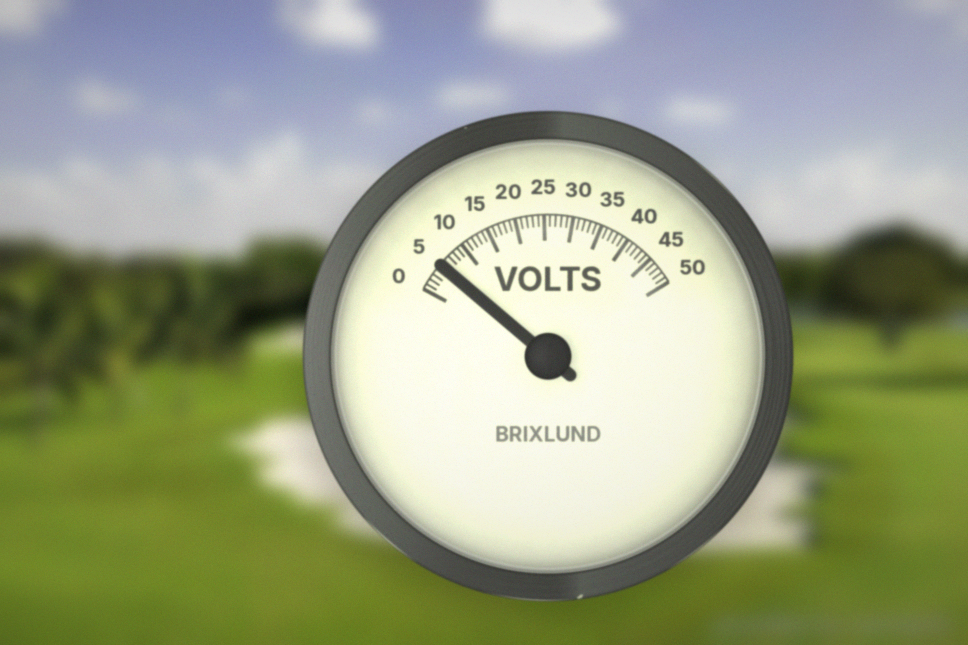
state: 5 V
